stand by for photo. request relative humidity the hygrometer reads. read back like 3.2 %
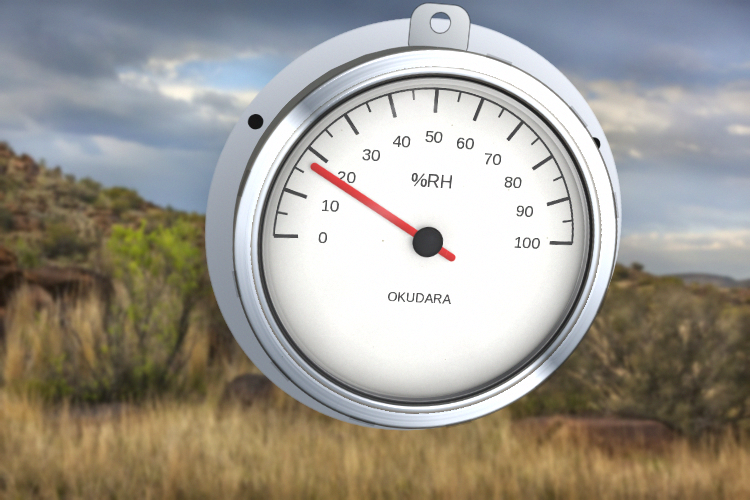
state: 17.5 %
